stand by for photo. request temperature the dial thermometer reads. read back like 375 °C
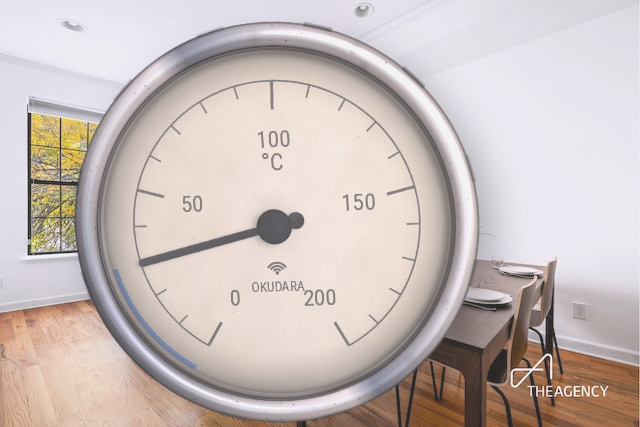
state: 30 °C
